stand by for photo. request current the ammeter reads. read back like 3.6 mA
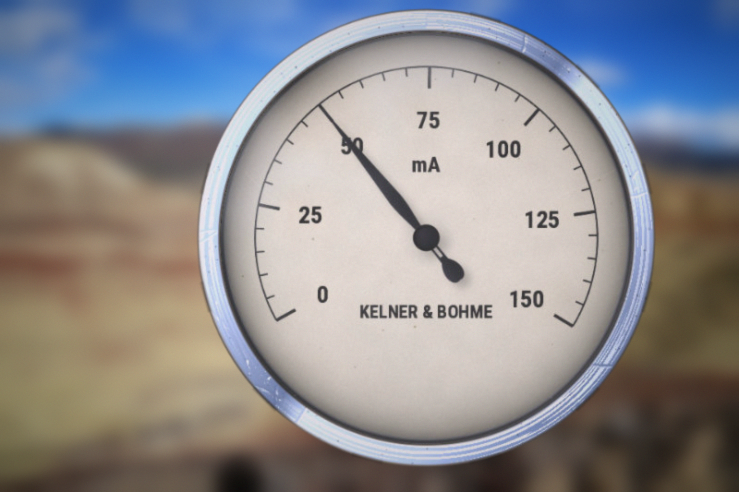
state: 50 mA
